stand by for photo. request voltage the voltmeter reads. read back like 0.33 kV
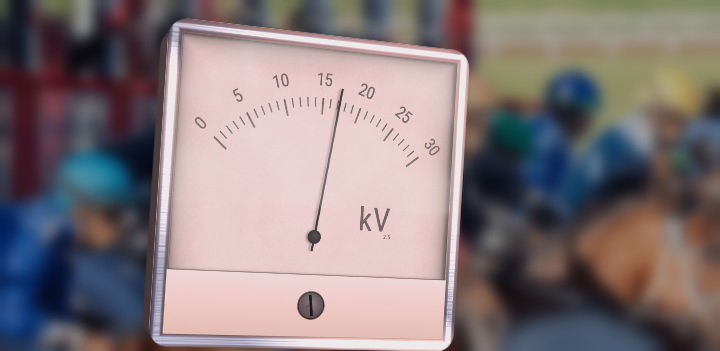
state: 17 kV
